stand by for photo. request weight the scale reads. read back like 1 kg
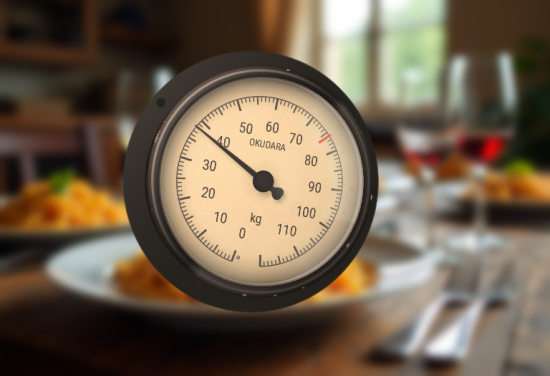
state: 38 kg
